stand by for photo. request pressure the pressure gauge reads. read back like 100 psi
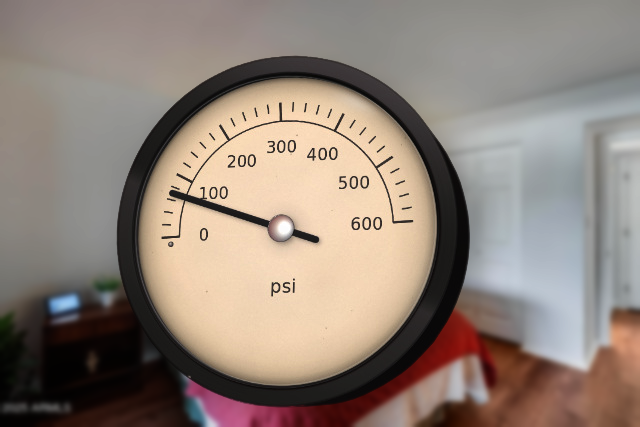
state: 70 psi
